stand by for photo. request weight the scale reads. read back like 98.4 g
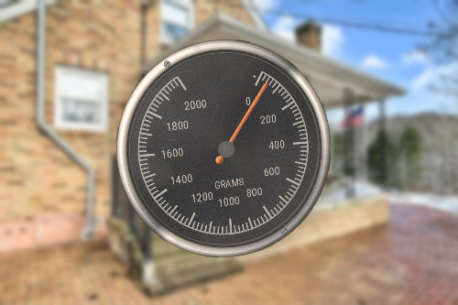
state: 40 g
